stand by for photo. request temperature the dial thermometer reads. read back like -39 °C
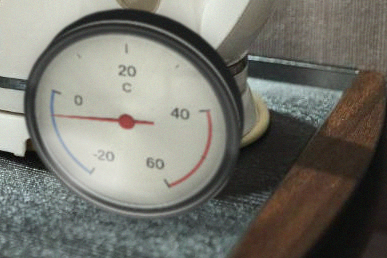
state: -5 °C
